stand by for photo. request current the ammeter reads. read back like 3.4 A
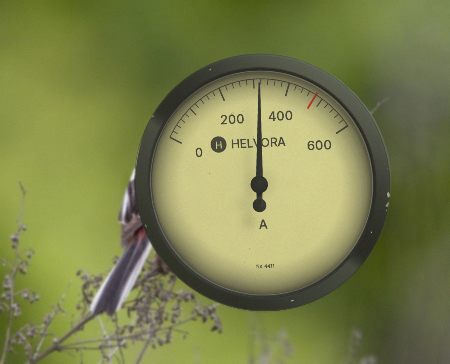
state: 320 A
